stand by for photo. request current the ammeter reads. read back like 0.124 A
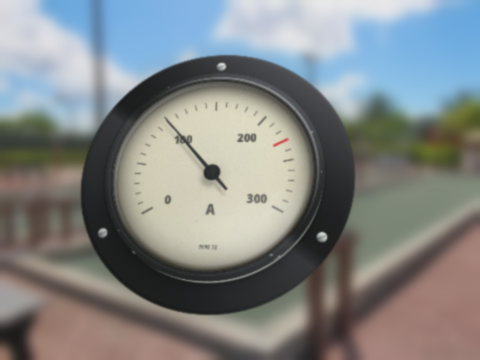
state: 100 A
